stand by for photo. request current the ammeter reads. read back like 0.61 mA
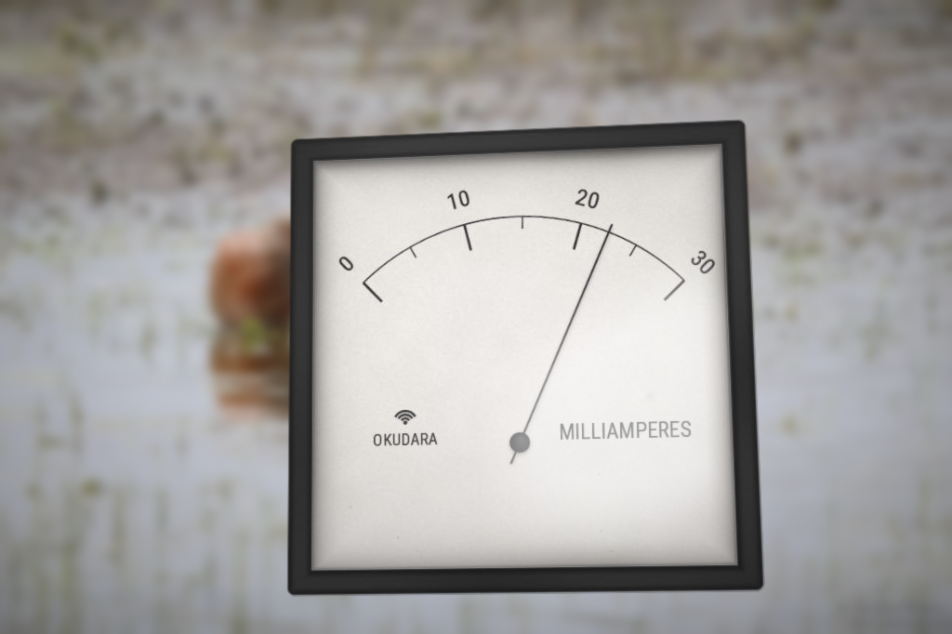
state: 22.5 mA
